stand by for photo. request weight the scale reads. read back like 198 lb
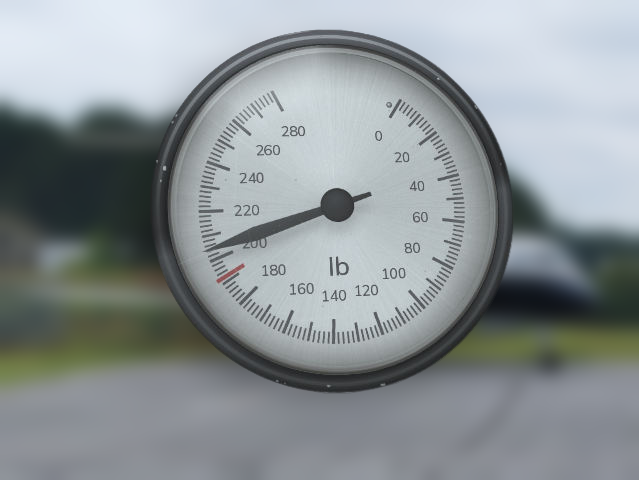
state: 204 lb
